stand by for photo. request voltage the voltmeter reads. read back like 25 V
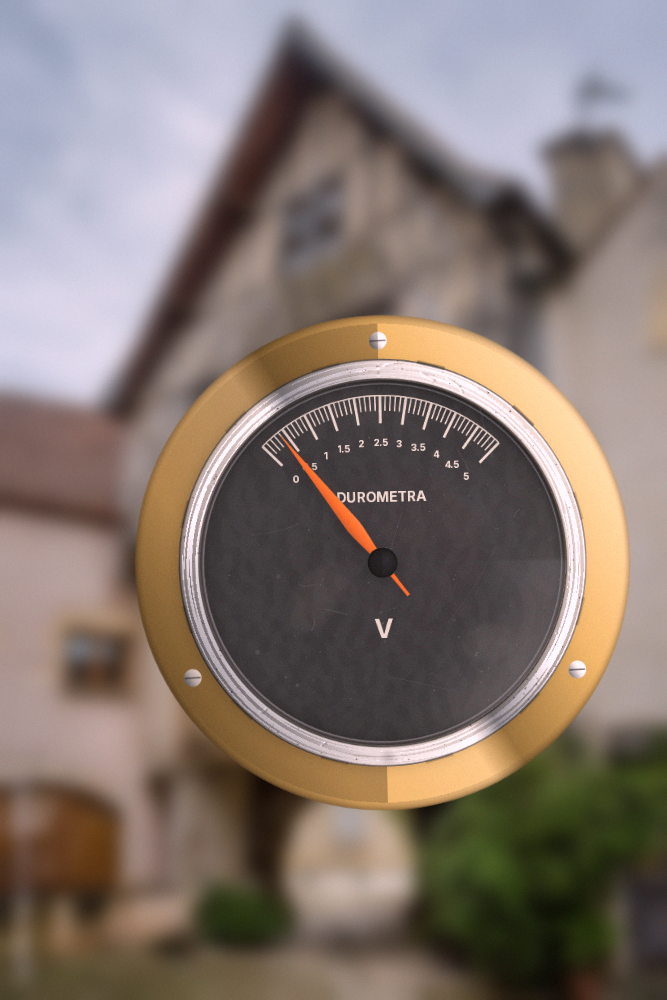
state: 0.4 V
